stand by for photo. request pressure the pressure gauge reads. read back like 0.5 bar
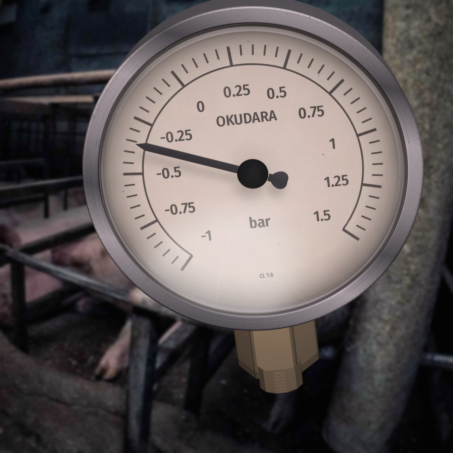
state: -0.35 bar
